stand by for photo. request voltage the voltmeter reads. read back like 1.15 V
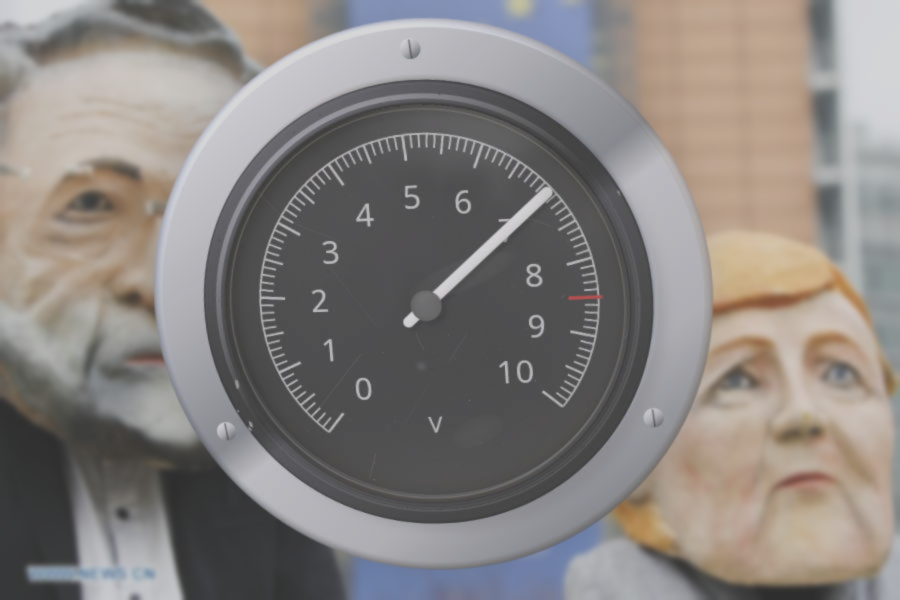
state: 7 V
